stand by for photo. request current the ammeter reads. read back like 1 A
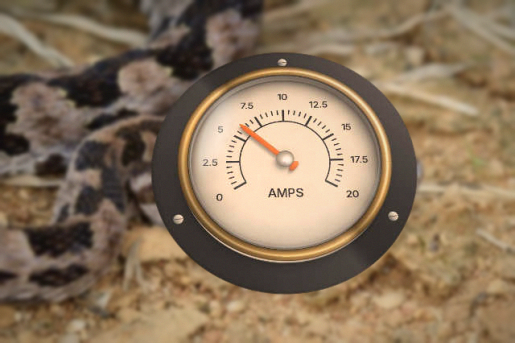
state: 6 A
